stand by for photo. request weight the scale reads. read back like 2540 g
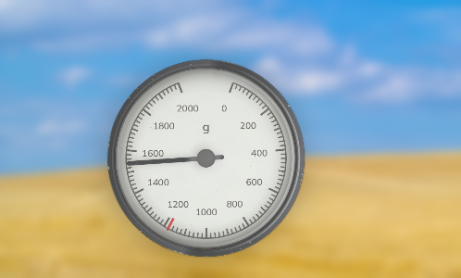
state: 1540 g
